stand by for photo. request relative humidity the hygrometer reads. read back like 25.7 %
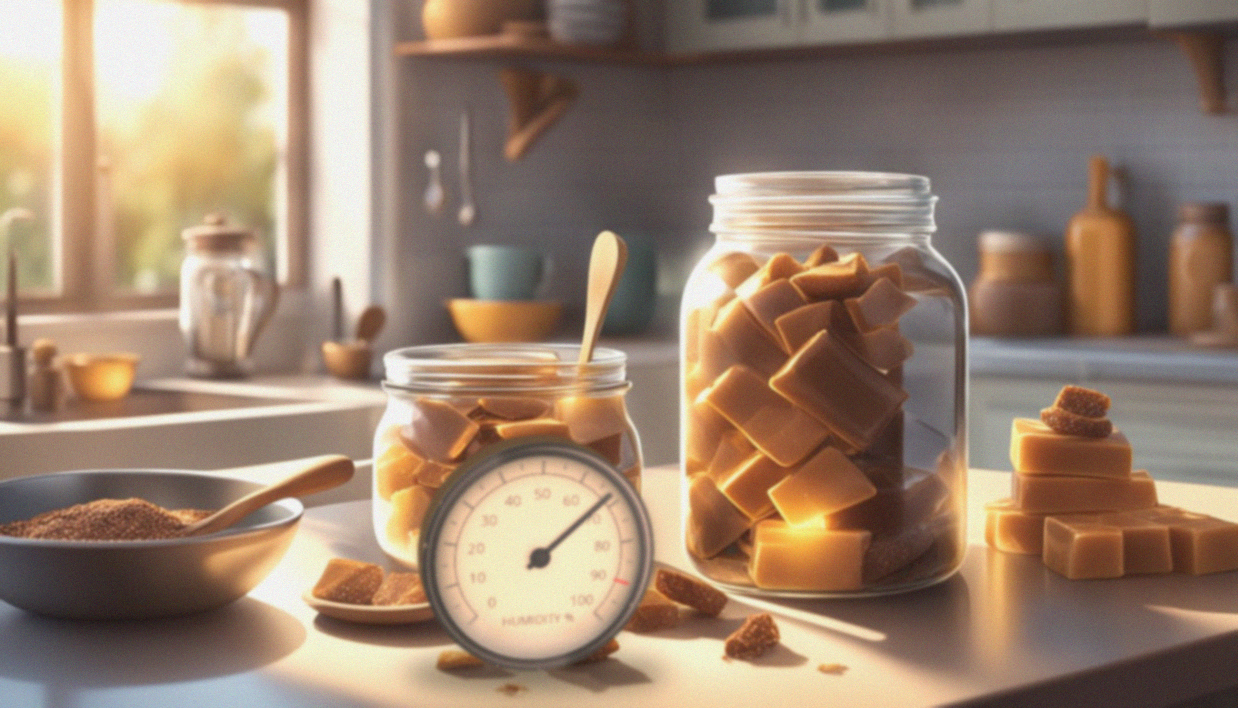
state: 67.5 %
